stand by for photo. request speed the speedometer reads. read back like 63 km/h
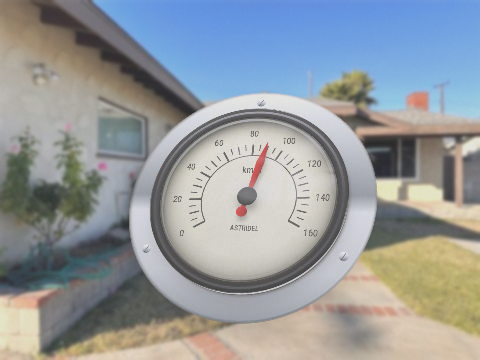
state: 90 km/h
